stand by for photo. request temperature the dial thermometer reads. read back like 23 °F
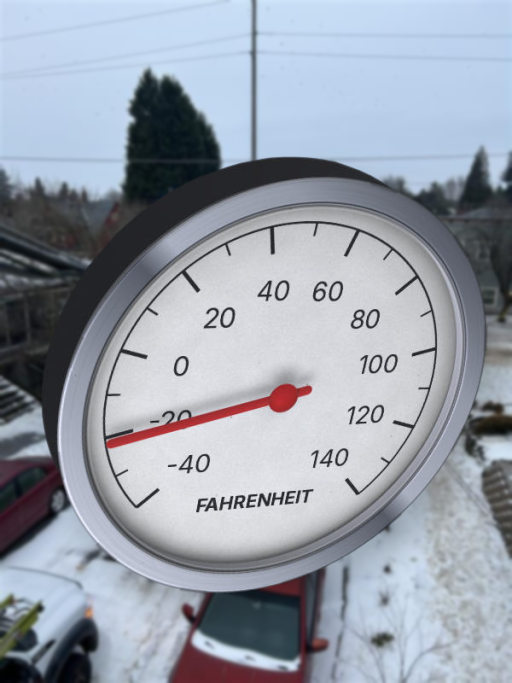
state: -20 °F
